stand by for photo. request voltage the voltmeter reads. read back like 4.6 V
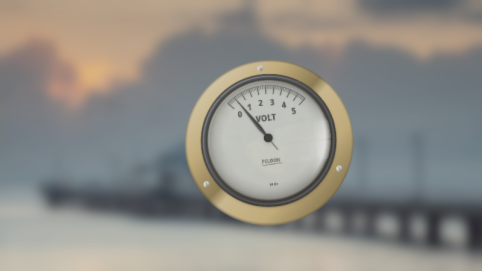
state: 0.5 V
